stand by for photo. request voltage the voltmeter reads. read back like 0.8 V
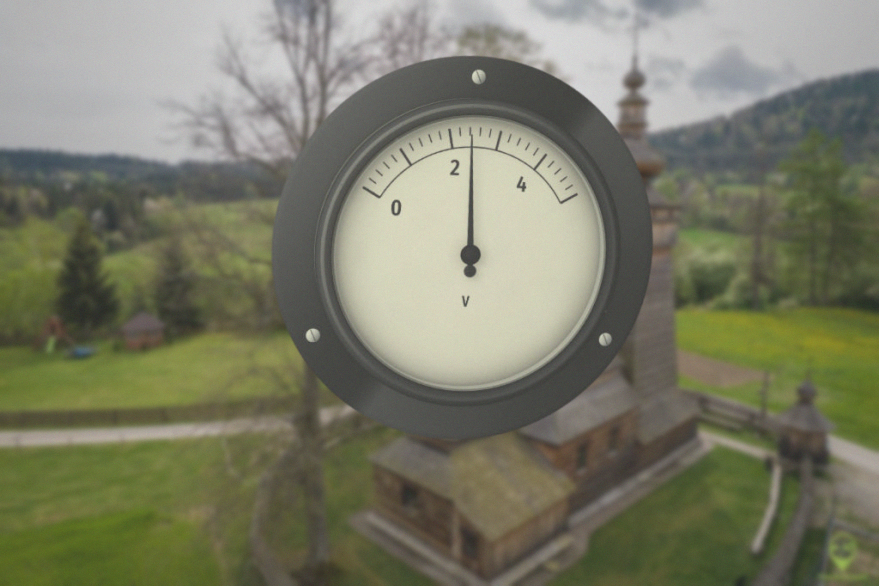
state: 2.4 V
